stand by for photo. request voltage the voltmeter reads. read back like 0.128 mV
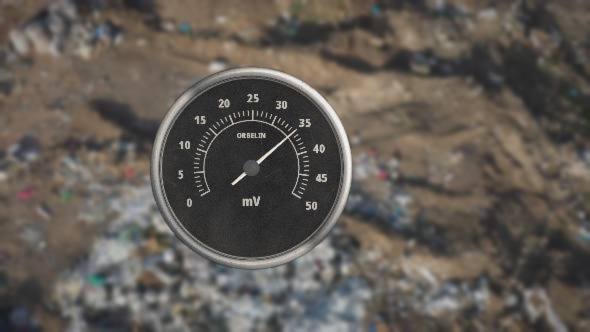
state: 35 mV
